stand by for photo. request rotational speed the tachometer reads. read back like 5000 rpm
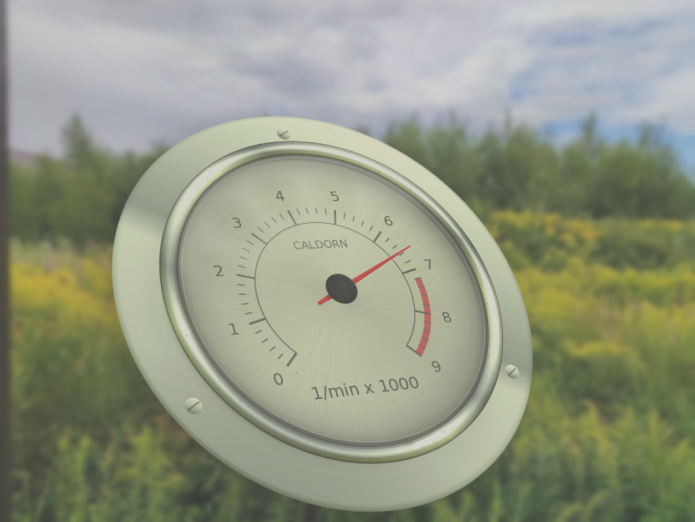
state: 6600 rpm
